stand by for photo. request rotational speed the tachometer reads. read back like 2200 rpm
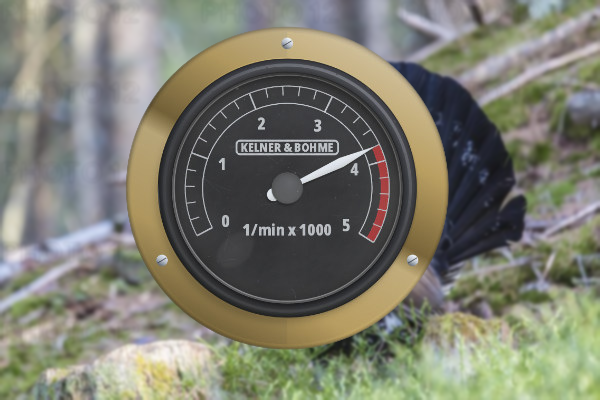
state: 3800 rpm
